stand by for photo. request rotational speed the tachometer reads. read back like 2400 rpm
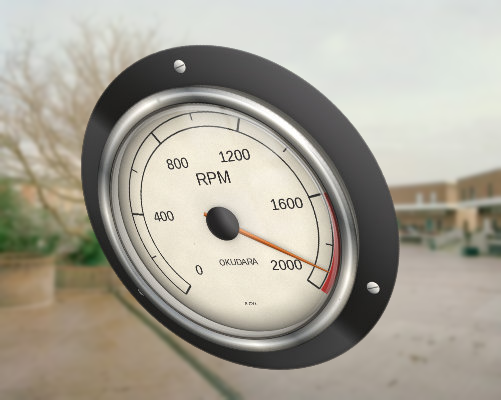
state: 1900 rpm
